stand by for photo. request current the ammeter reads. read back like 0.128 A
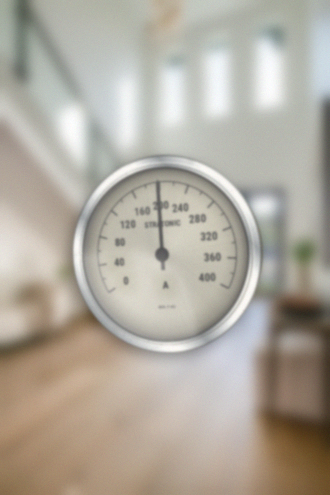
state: 200 A
